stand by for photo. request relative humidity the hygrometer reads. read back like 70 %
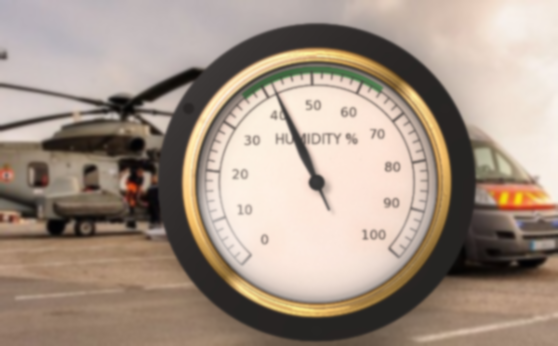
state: 42 %
